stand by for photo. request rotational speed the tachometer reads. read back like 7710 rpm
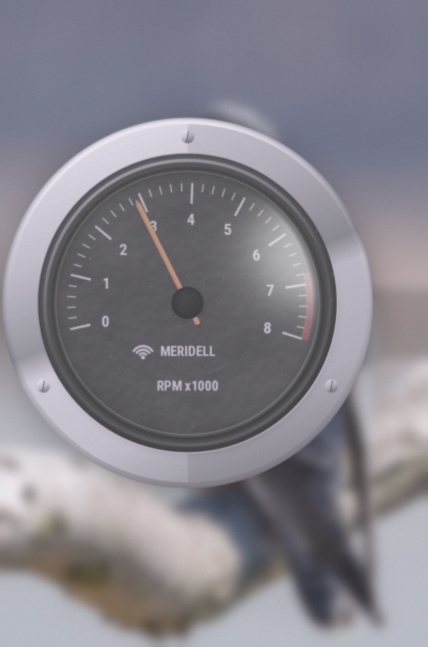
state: 2900 rpm
